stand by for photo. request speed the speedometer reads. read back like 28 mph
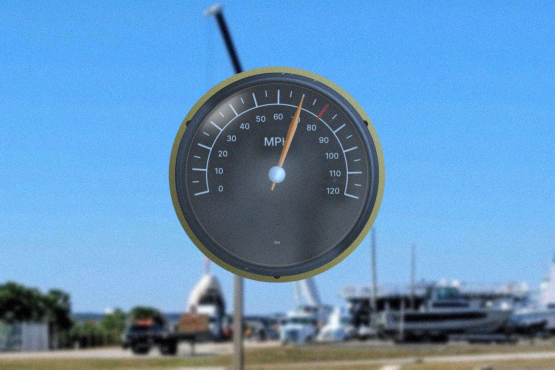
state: 70 mph
